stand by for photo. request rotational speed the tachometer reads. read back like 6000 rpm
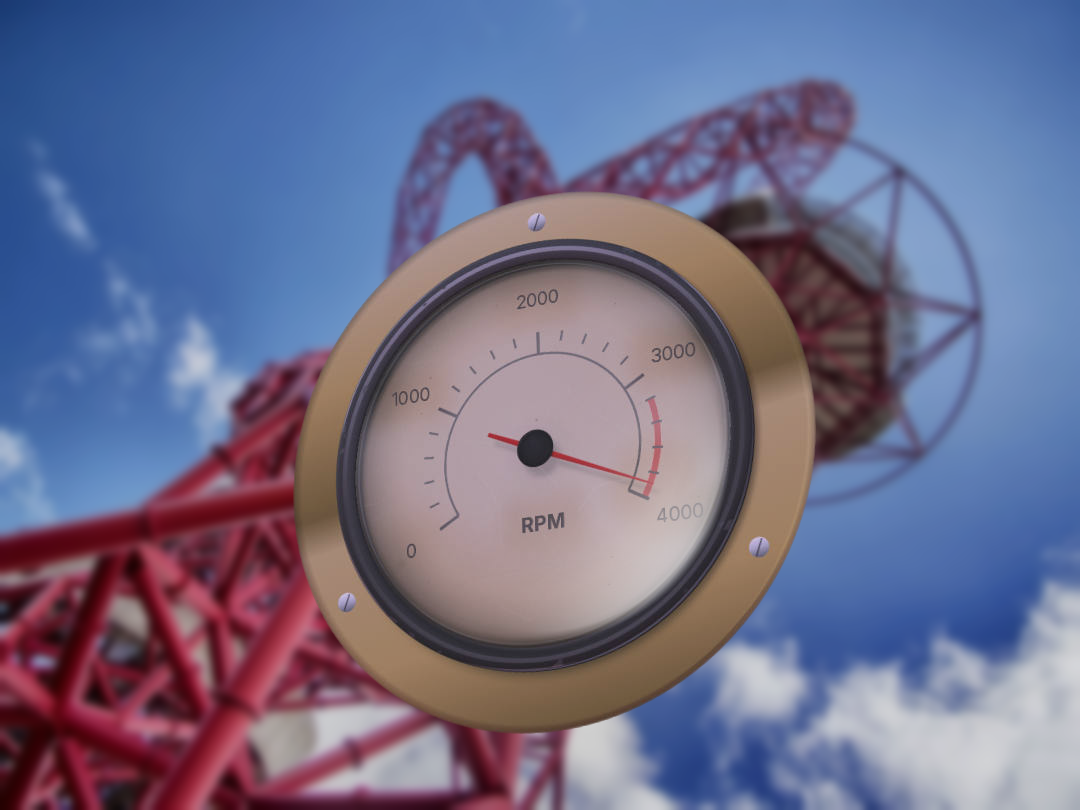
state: 3900 rpm
